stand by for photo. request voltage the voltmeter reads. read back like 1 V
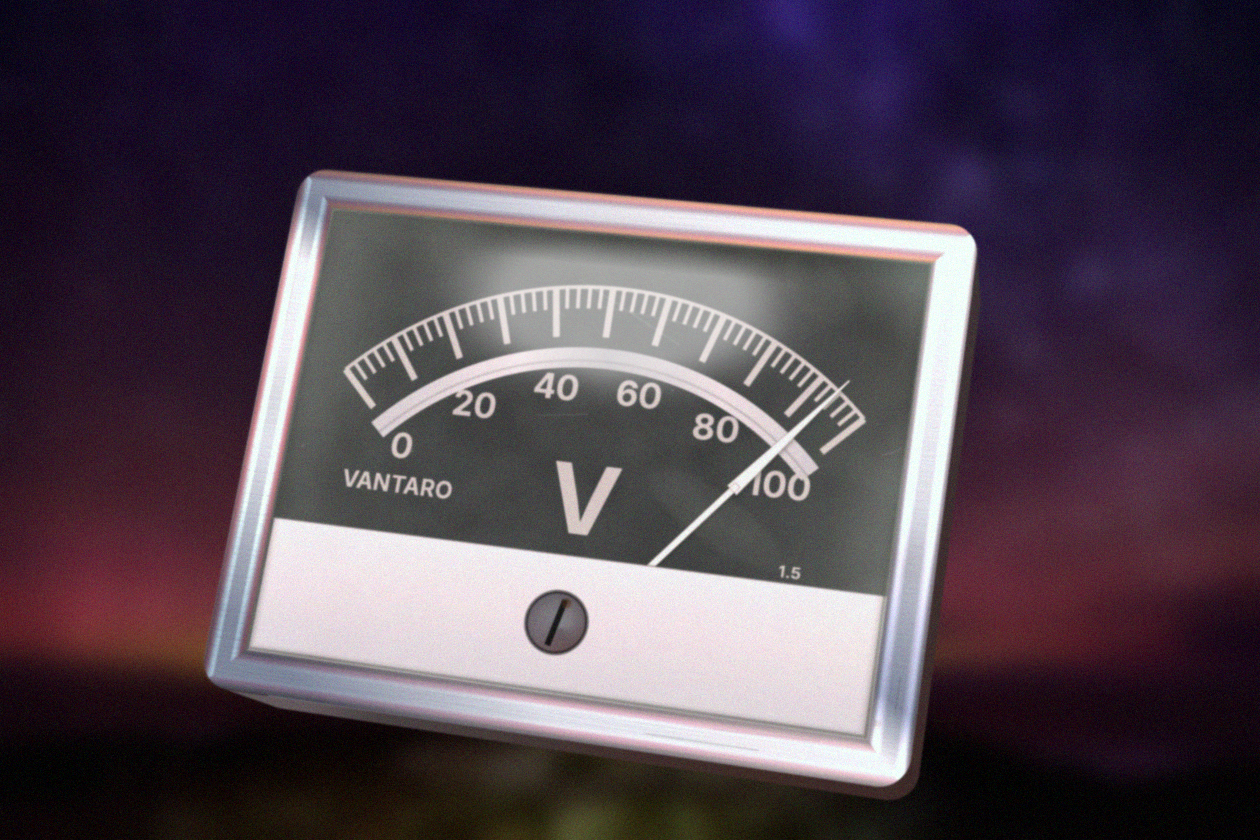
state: 94 V
